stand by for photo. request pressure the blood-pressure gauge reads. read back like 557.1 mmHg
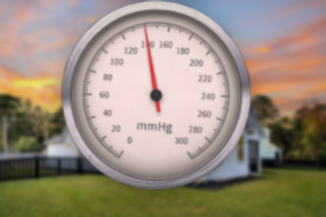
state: 140 mmHg
